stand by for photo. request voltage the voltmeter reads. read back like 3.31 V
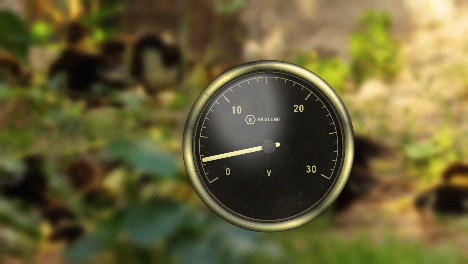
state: 2.5 V
